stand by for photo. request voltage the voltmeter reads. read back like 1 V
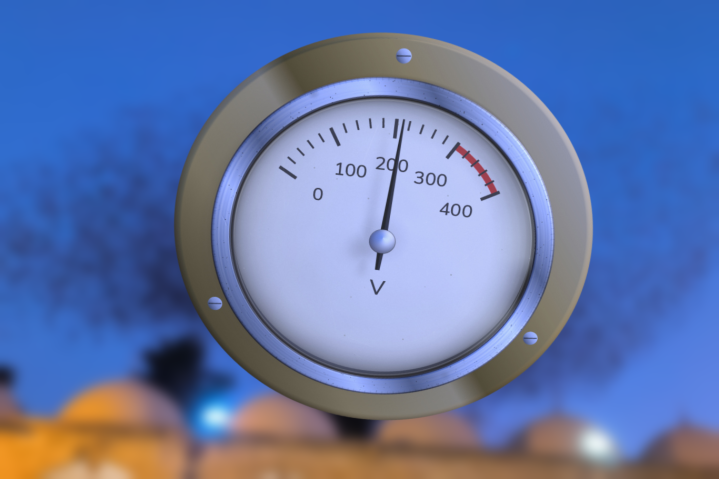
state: 210 V
